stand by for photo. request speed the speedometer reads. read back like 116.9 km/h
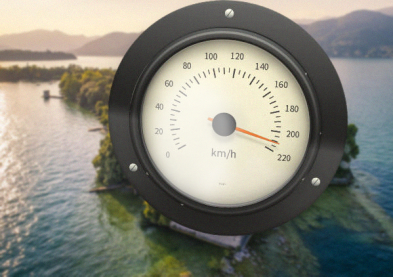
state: 210 km/h
